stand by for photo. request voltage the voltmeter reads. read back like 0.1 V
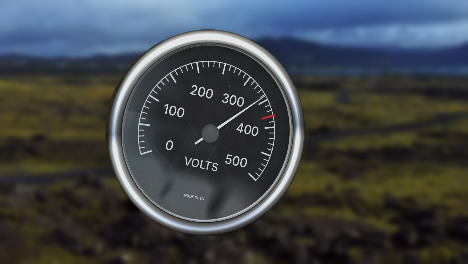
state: 340 V
